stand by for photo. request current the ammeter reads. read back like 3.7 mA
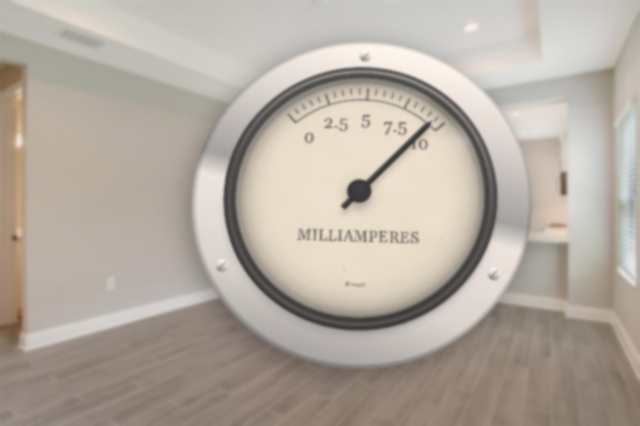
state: 9.5 mA
